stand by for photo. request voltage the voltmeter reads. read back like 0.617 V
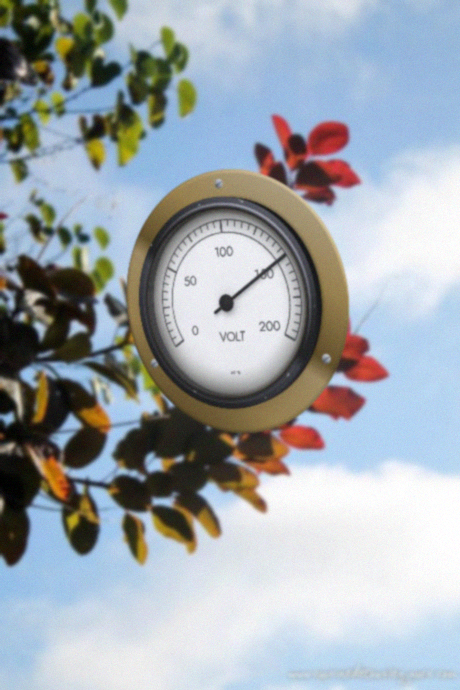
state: 150 V
